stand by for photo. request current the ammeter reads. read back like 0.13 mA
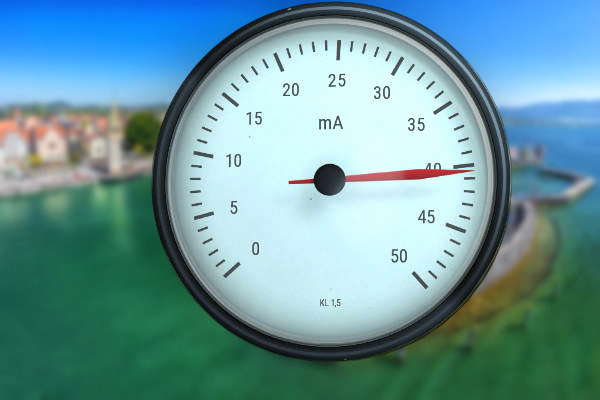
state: 40.5 mA
